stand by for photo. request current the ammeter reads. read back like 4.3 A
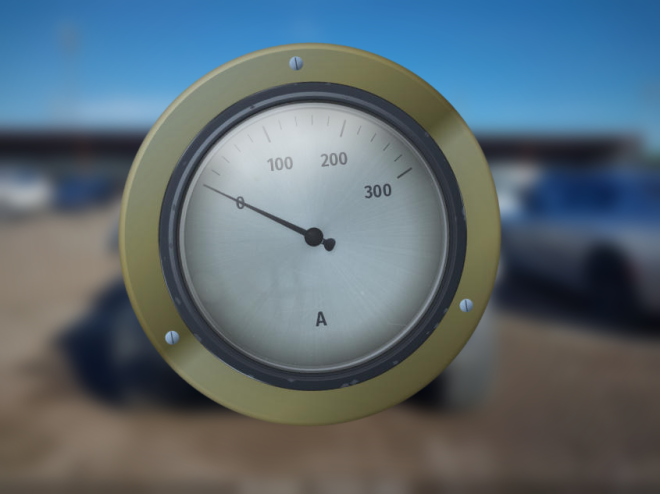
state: 0 A
